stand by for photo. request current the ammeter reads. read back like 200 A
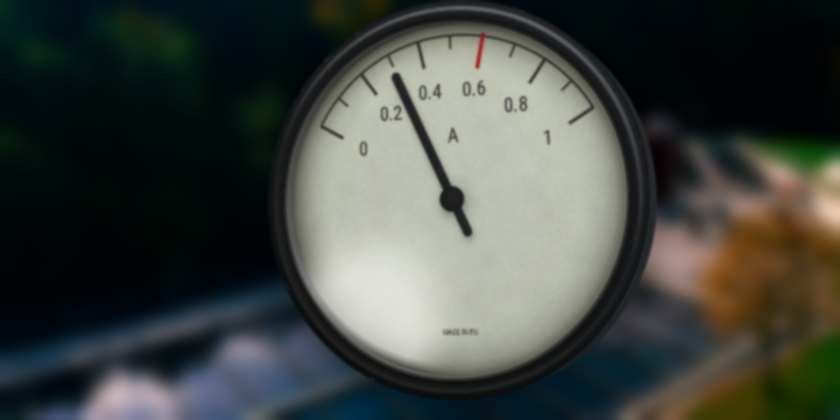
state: 0.3 A
